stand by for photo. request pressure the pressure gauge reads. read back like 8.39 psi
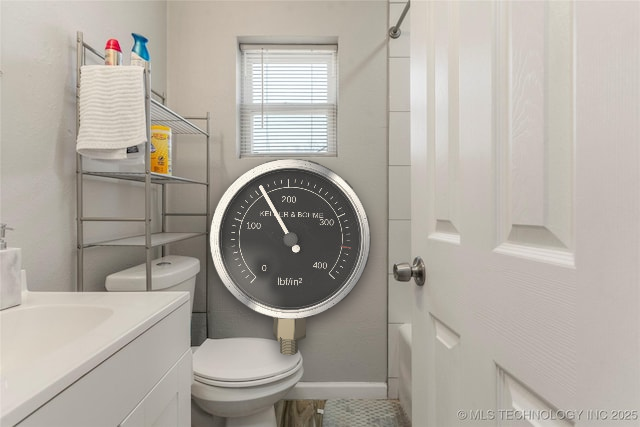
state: 160 psi
